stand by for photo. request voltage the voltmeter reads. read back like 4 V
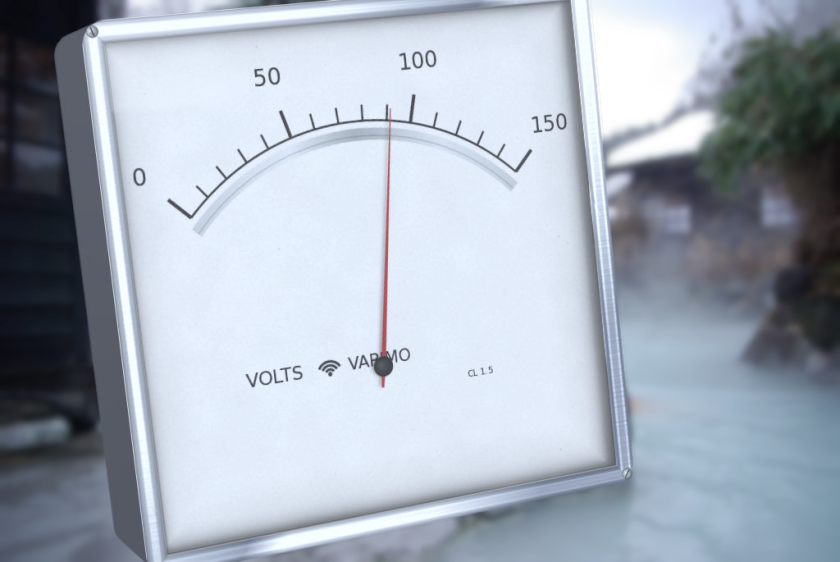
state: 90 V
